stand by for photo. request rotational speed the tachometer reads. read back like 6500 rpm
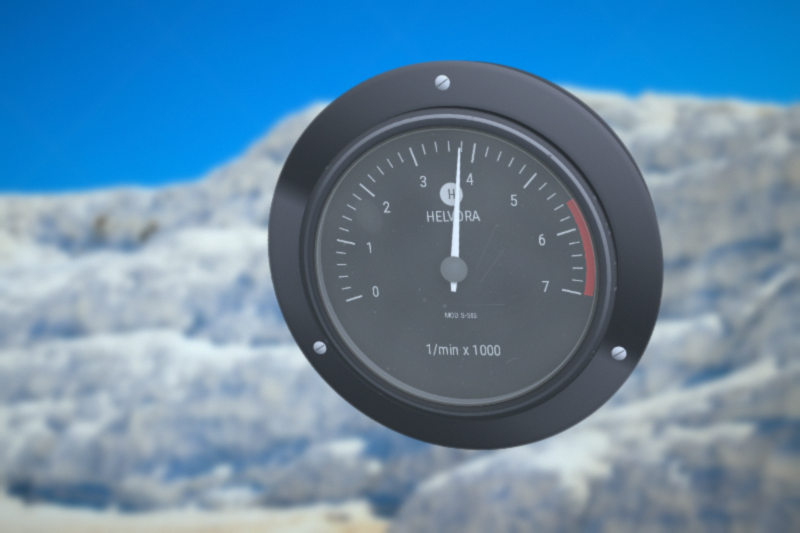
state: 3800 rpm
